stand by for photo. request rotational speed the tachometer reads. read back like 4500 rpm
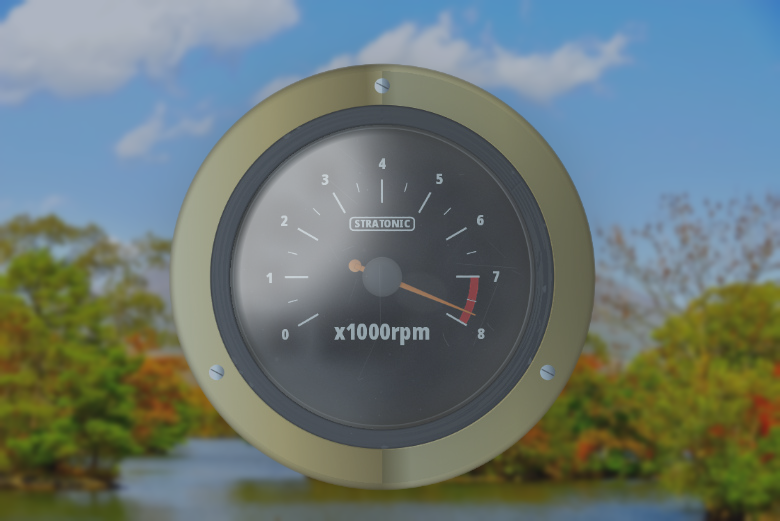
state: 7750 rpm
